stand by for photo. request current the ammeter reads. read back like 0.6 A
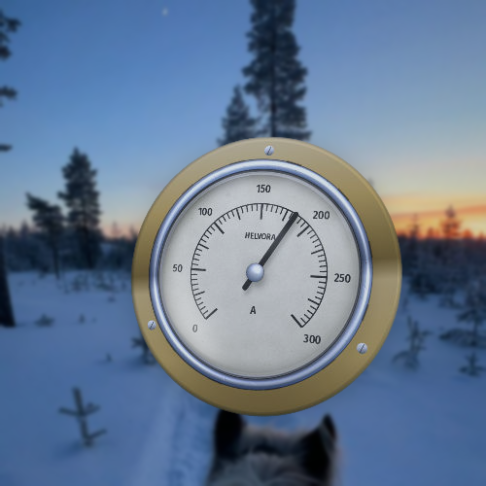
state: 185 A
